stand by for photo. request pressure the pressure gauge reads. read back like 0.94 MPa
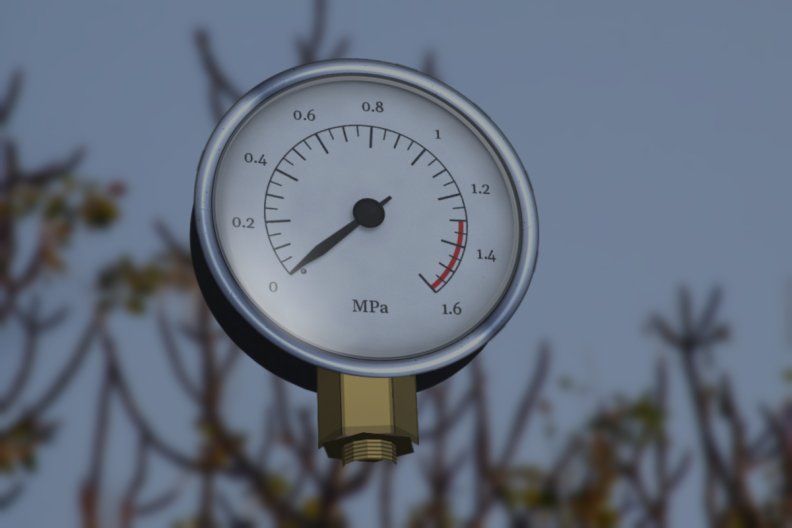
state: 0 MPa
